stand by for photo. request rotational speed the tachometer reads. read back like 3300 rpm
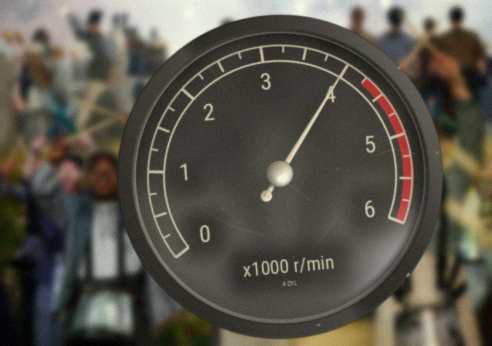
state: 4000 rpm
